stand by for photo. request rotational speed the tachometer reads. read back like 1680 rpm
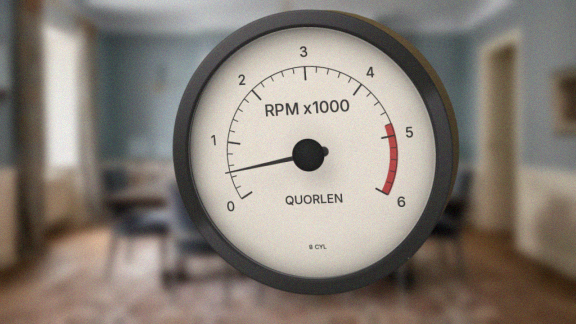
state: 500 rpm
